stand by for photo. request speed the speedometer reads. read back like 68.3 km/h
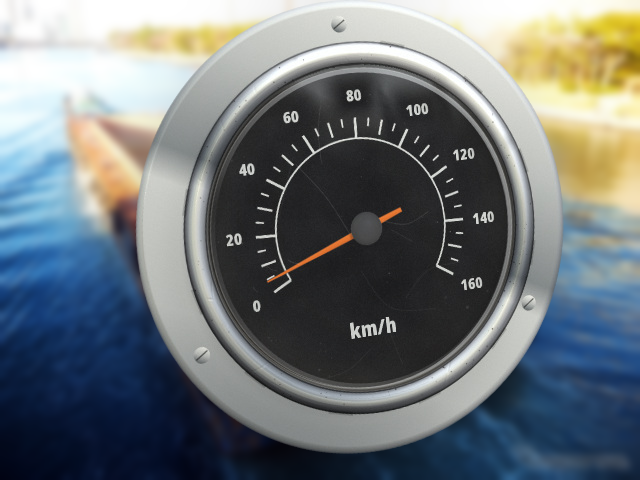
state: 5 km/h
